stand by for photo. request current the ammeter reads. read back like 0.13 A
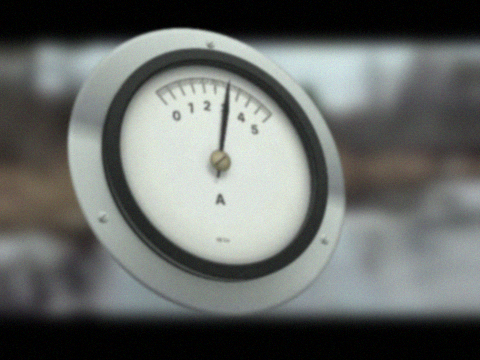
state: 3 A
